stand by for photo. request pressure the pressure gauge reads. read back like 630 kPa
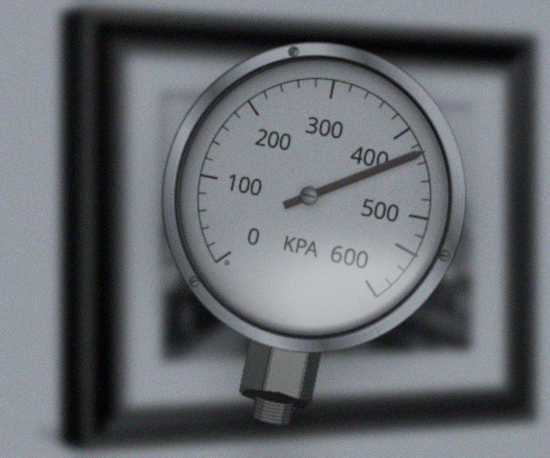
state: 430 kPa
